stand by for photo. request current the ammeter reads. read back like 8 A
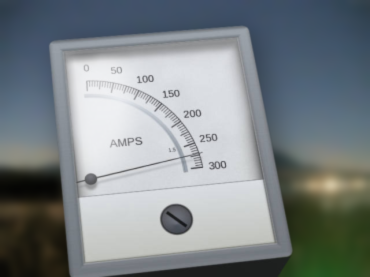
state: 275 A
